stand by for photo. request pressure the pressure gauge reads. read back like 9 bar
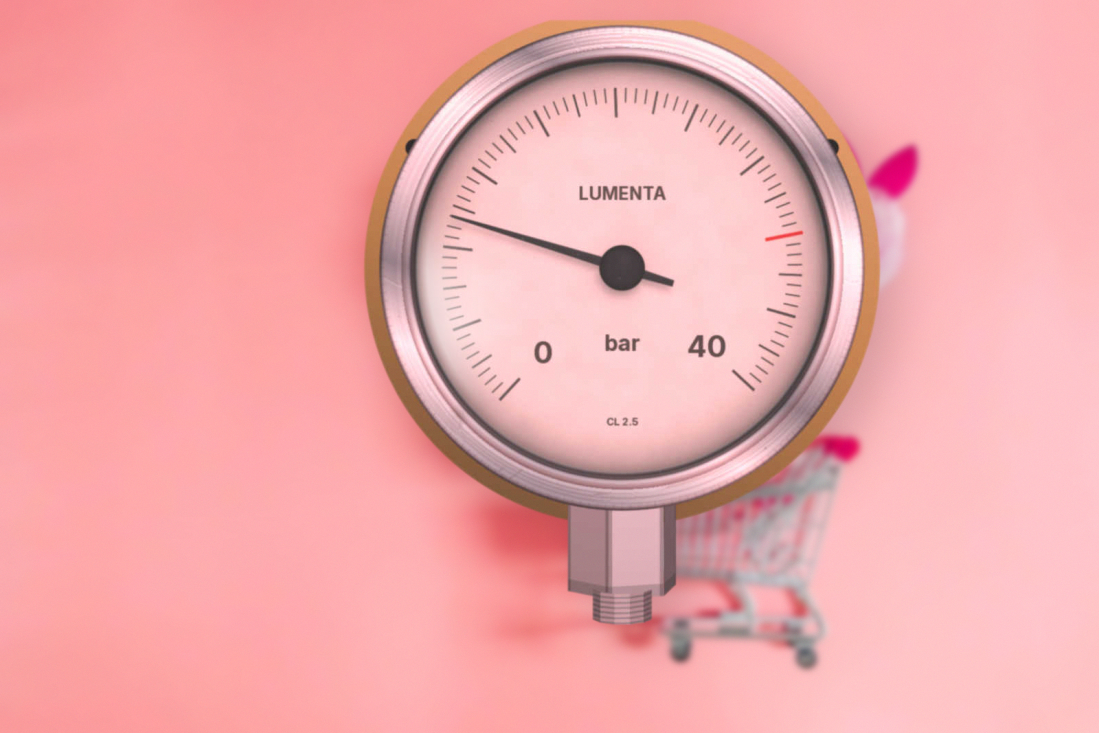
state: 9.5 bar
